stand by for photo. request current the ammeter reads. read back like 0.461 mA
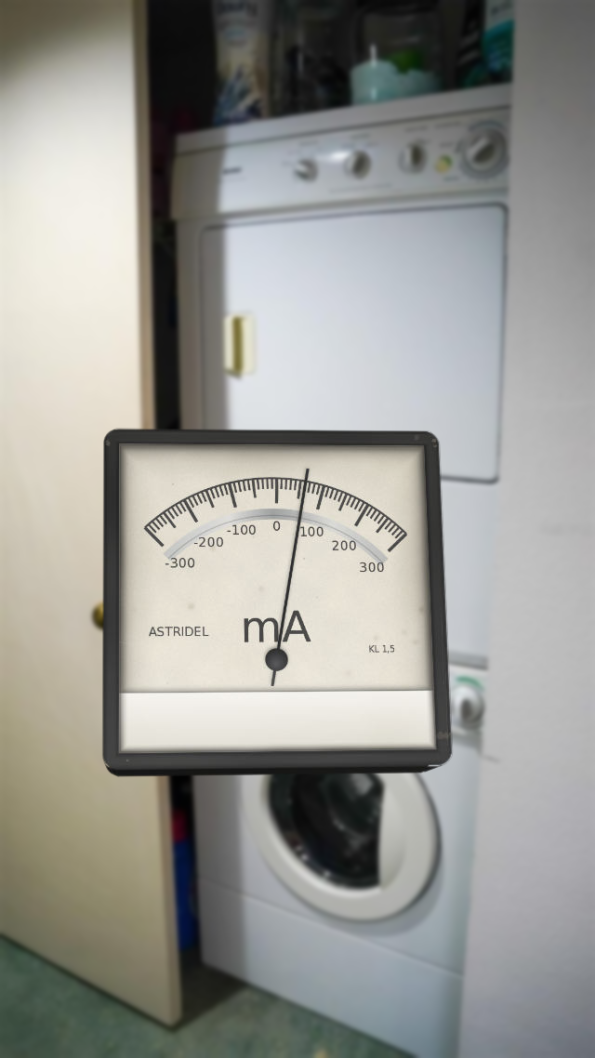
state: 60 mA
